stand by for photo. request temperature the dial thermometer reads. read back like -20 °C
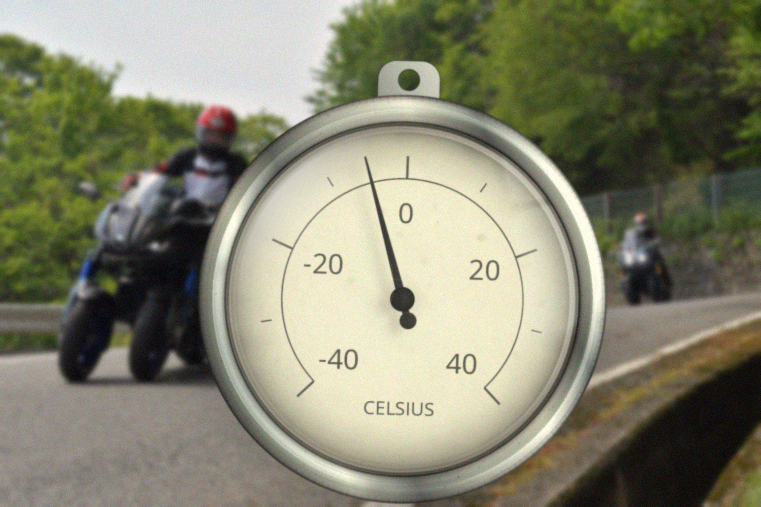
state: -5 °C
